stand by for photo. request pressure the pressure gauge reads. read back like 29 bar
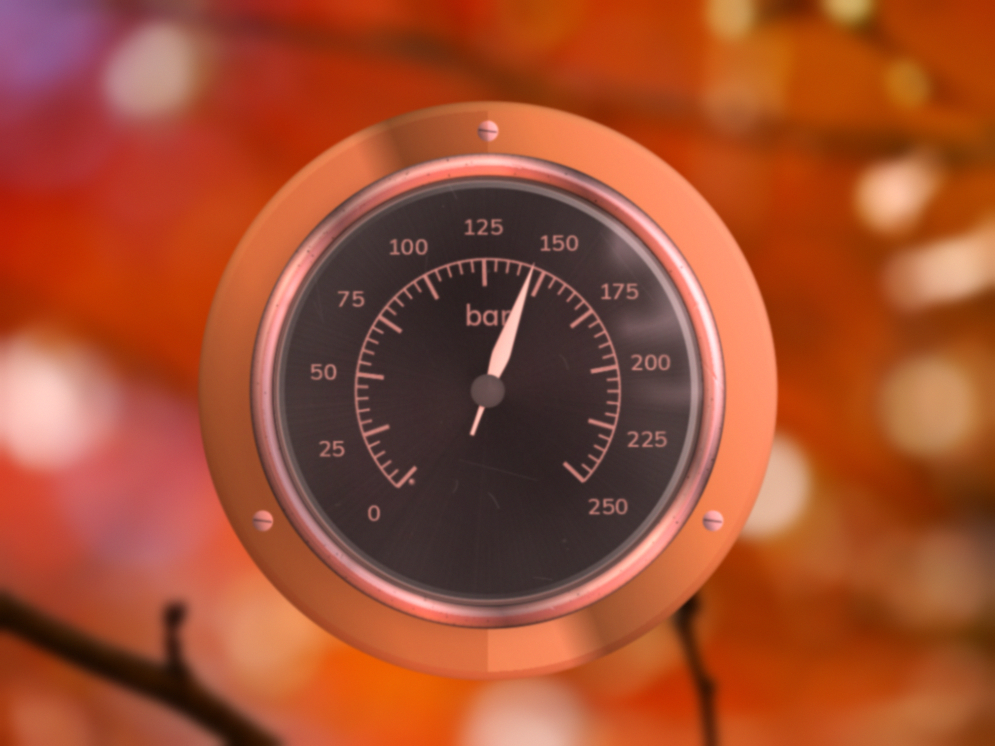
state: 145 bar
